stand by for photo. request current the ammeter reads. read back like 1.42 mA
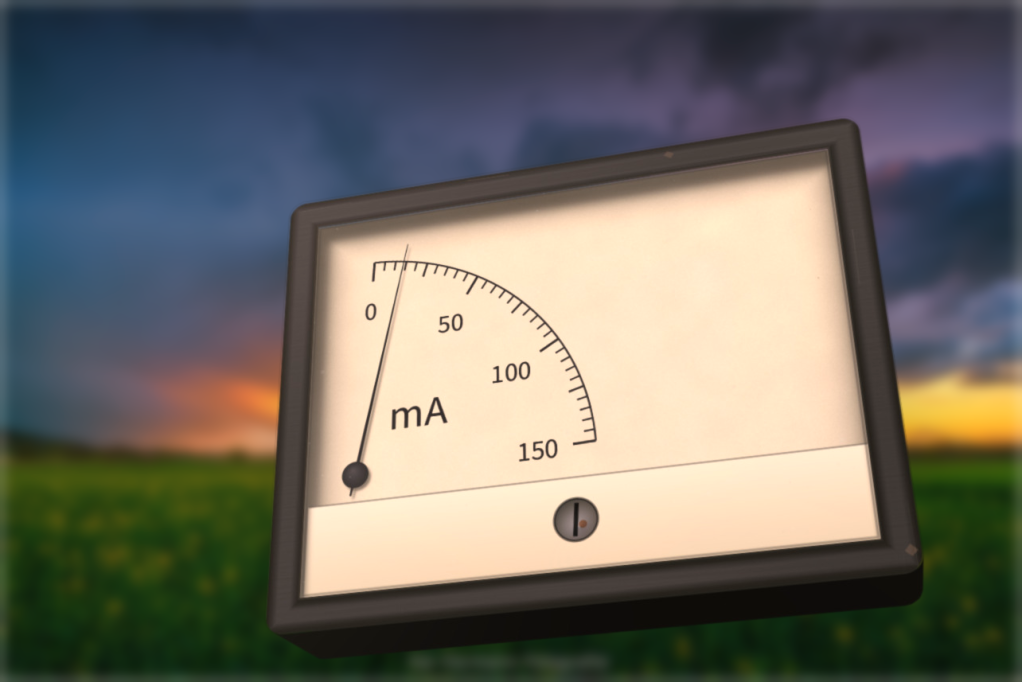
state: 15 mA
